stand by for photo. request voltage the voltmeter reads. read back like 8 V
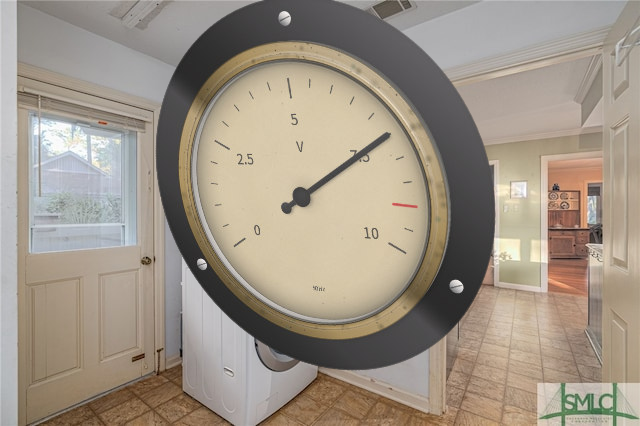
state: 7.5 V
